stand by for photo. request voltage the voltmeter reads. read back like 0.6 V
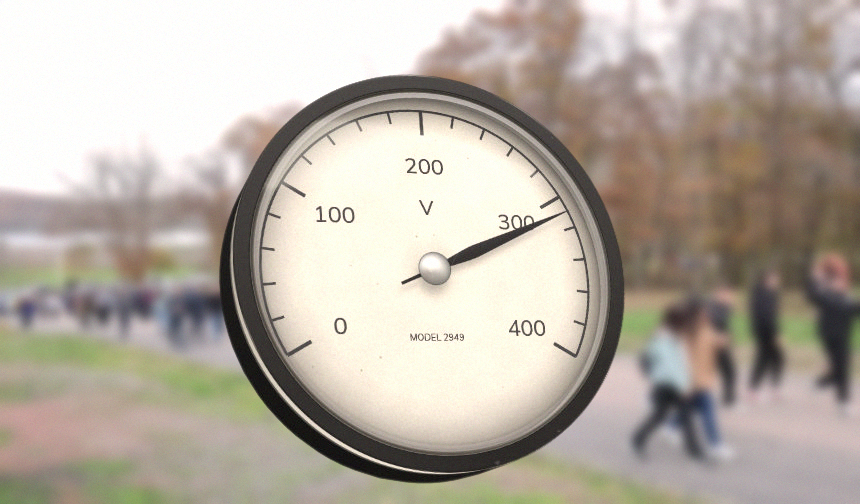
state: 310 V
